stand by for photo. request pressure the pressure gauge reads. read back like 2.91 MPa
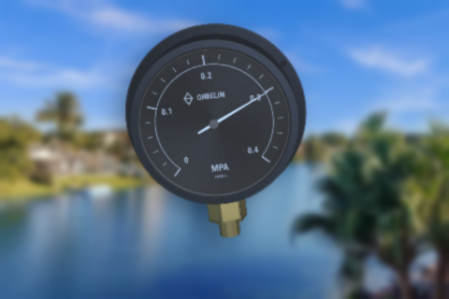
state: 0.3 MPa
